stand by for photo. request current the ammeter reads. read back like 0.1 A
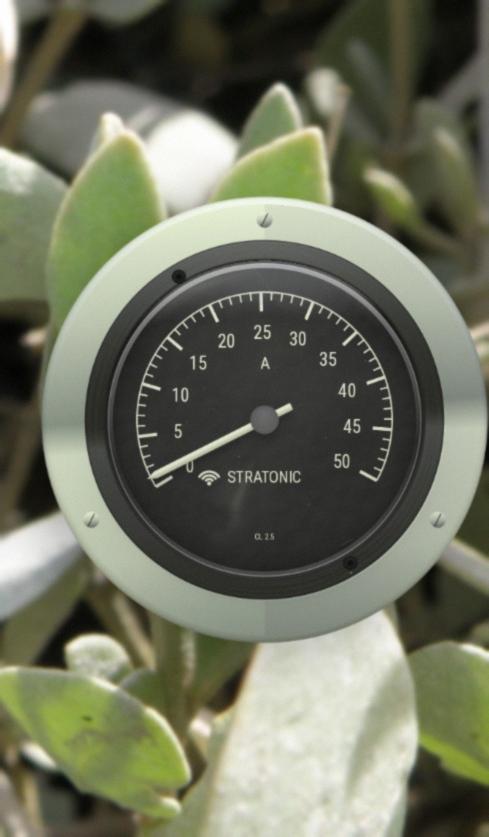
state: 1 A
